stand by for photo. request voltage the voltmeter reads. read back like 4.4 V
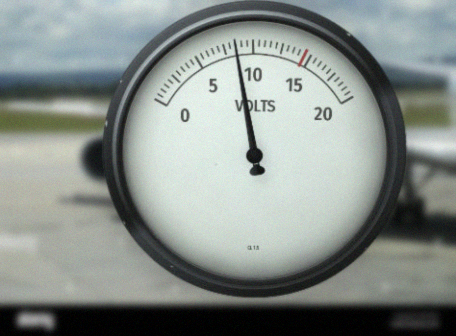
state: 8.5 V
